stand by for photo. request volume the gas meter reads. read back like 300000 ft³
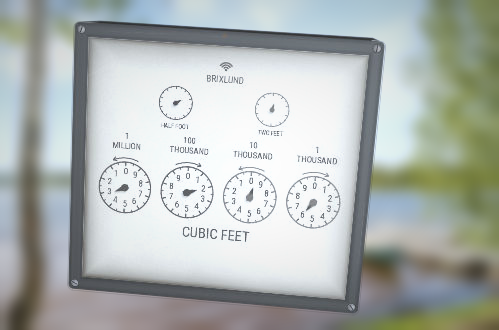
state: 319600 ft³
